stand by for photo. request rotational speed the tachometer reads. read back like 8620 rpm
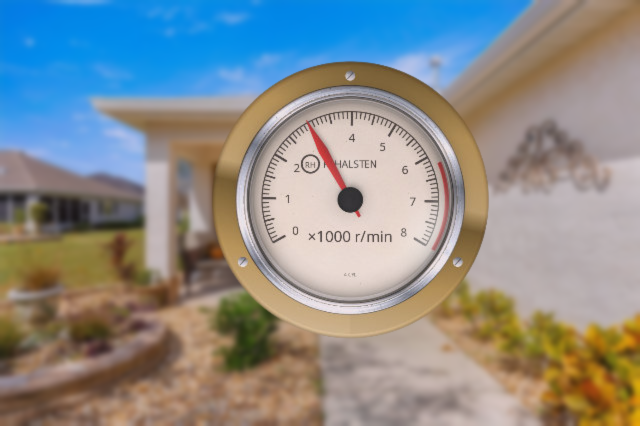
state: 3000 rpm
